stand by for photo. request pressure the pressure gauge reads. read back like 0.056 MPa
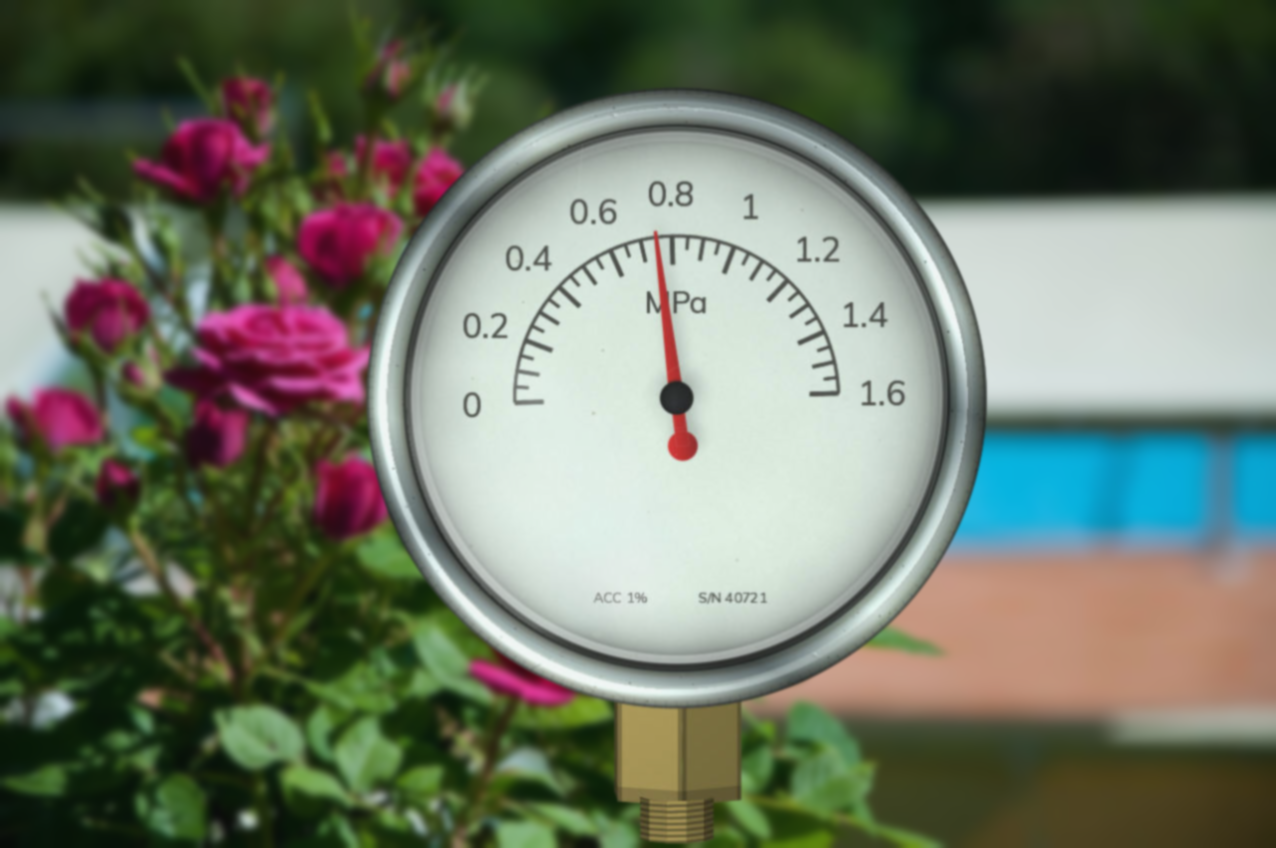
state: 0.75 MPa
